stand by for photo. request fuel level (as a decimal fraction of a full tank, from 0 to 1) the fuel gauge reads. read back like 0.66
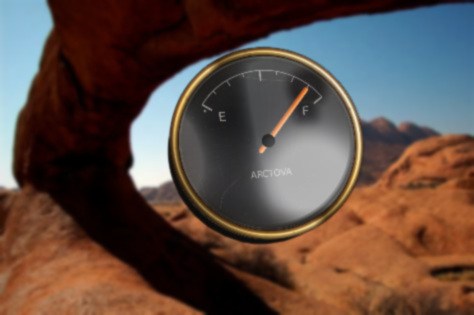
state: 0.875
